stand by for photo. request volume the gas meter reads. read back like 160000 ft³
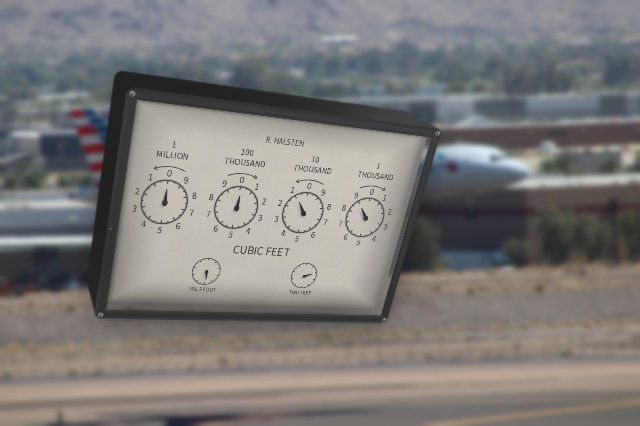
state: 900 ft³
